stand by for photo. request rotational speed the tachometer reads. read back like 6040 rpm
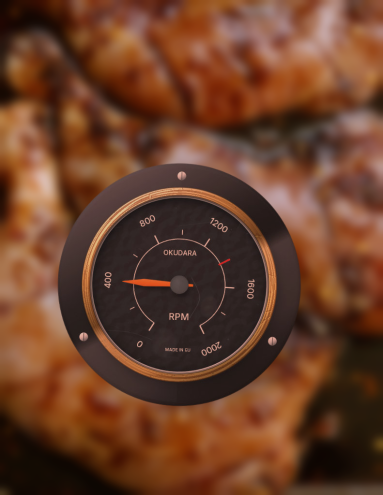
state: 400 rpm
